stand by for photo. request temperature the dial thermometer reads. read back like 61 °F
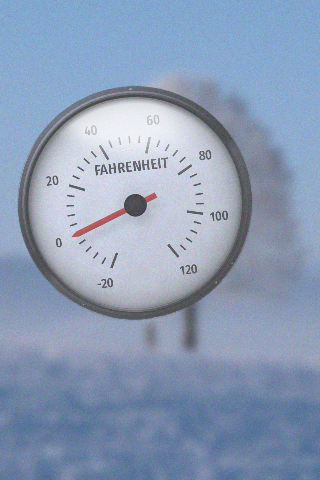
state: 0 °F
